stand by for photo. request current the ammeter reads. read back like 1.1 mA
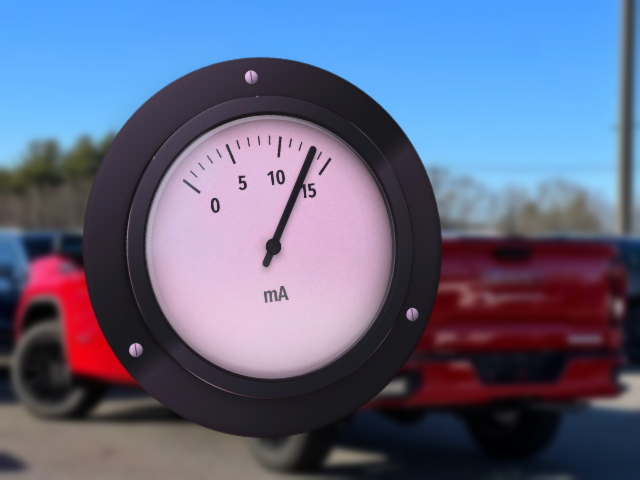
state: 13 mA
